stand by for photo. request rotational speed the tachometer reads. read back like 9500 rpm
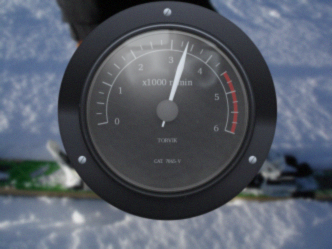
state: 3375 rpm
